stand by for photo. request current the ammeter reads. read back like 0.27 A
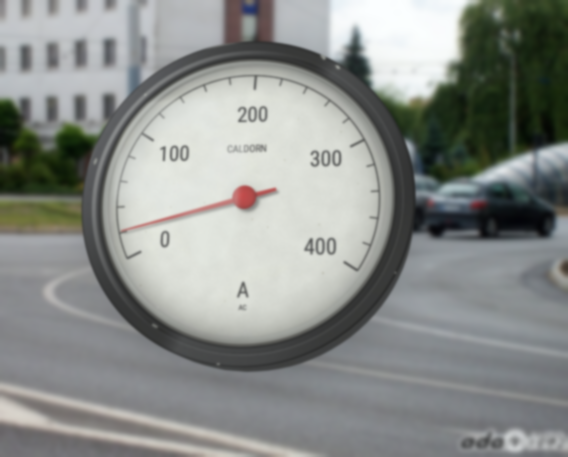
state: 20 A
